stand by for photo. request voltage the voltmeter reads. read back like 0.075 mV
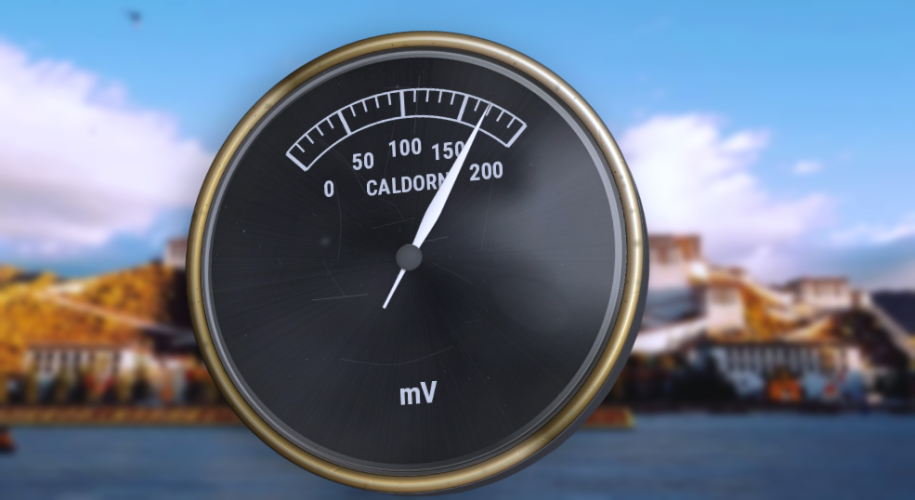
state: 170 mV
